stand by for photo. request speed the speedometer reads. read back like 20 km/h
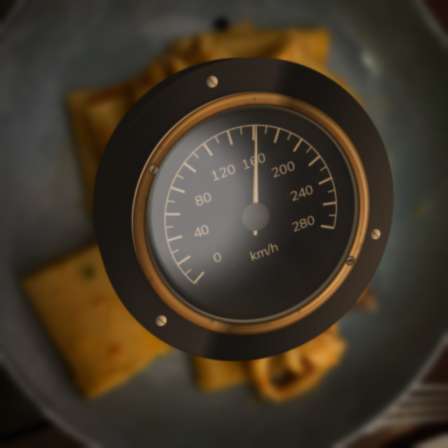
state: 160 km/h
